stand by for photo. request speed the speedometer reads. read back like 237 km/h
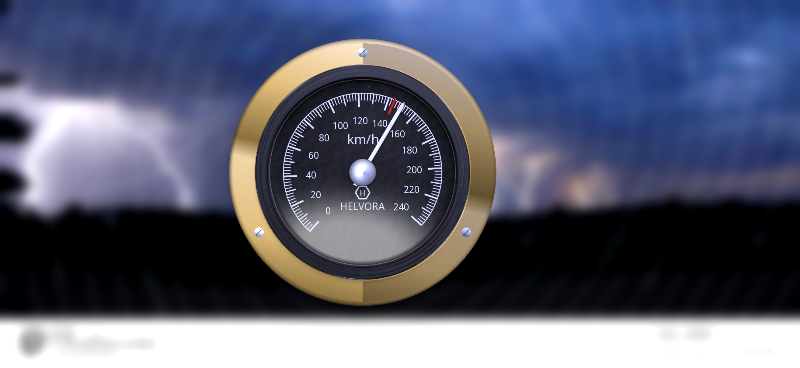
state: 150 km/h
